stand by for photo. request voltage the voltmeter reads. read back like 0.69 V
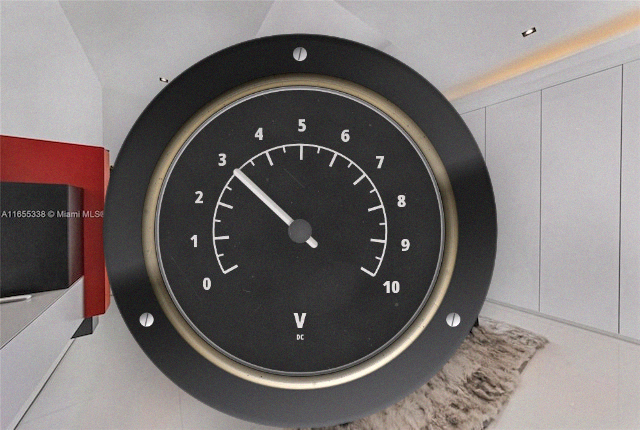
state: 3 V
